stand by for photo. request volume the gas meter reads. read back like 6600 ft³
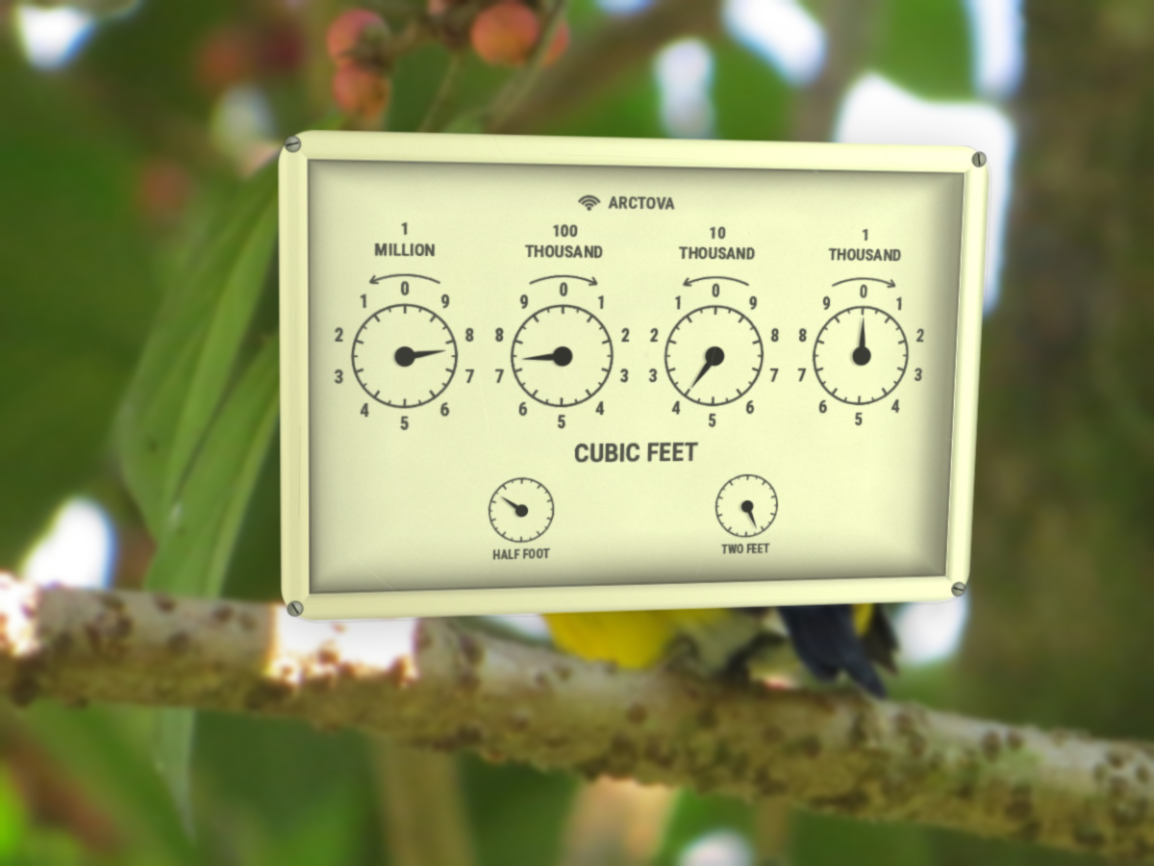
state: 774000 ft³
